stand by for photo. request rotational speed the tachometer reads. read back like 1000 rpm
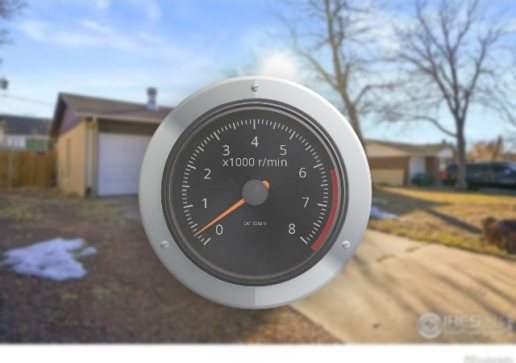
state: 300 rpm
